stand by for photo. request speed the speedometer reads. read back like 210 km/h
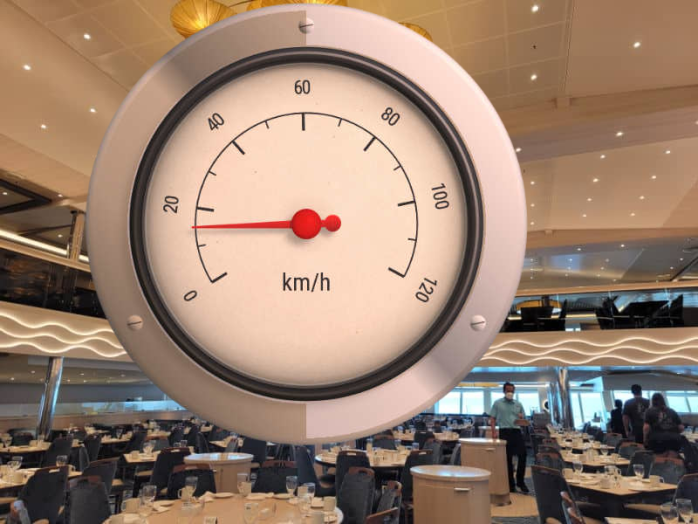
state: 15 km/h
